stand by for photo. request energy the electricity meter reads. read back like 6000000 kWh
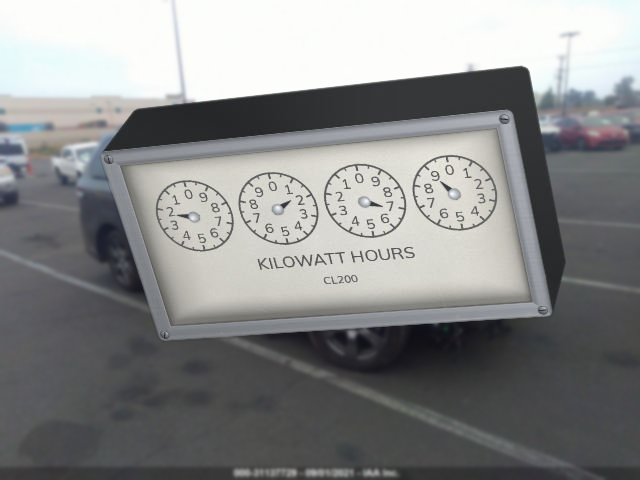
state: 2169 kWh
